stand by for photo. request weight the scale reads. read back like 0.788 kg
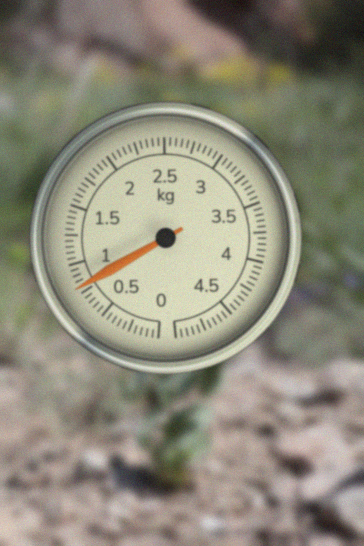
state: 0.8 kg
